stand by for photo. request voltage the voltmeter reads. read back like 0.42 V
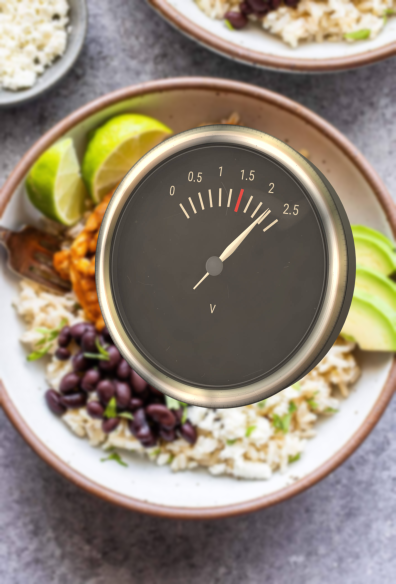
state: 2.25 V
